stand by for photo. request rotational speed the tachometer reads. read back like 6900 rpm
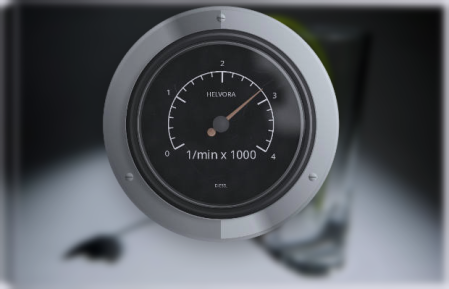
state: 2800 rpm
